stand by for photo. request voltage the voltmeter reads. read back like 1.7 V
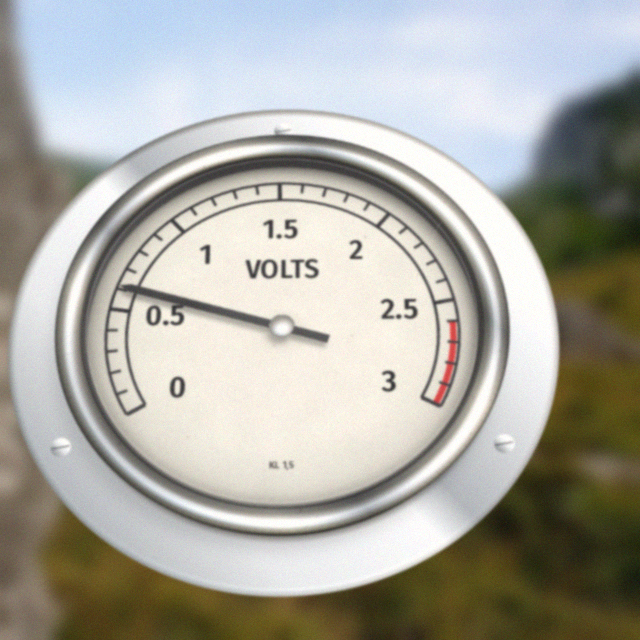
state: 0.6 V
